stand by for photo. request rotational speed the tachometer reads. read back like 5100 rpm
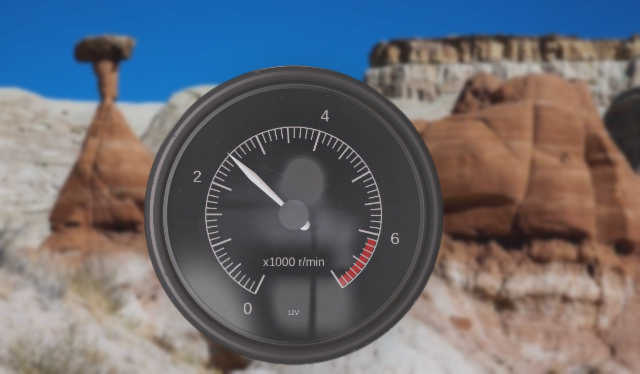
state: 2500 rpm
